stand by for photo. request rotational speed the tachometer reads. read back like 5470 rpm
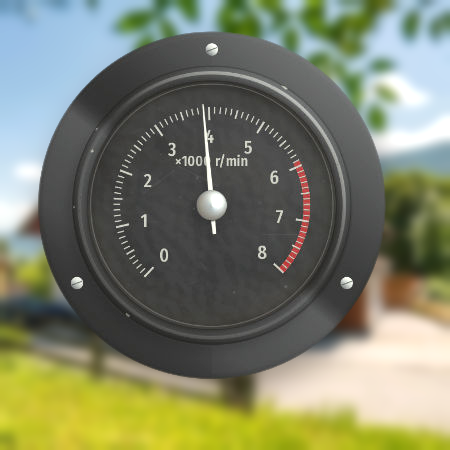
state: 3900 rpm
